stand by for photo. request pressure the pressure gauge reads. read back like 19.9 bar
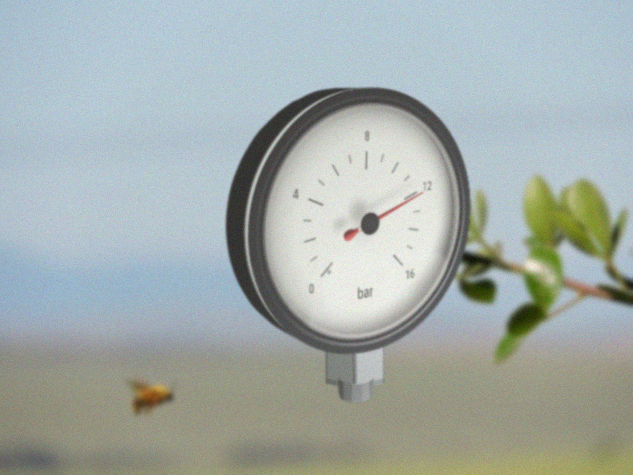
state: 12 bar
